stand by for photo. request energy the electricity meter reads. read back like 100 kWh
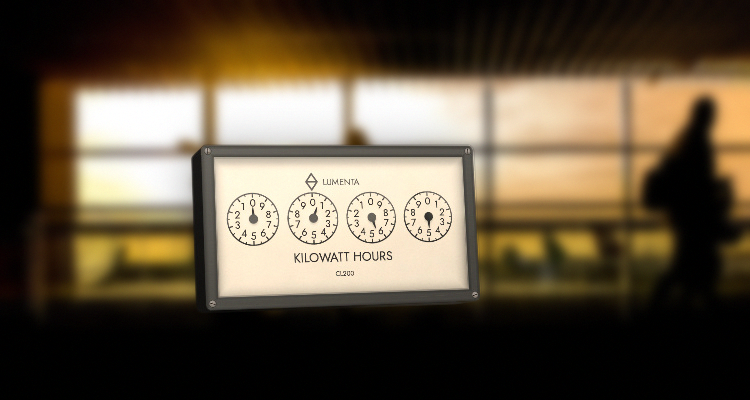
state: 55 kWh
